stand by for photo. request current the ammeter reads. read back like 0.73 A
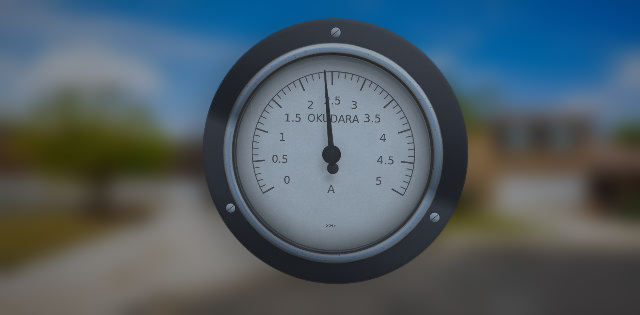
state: 2.4 A
